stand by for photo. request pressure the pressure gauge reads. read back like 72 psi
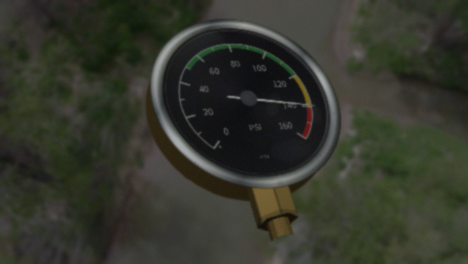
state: 140 psi
